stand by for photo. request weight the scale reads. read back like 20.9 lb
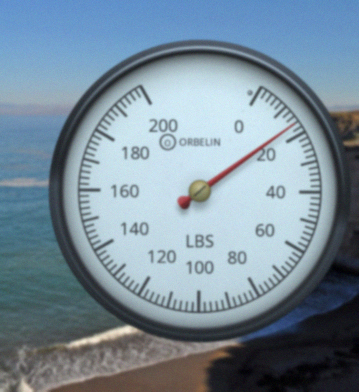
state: 16 lb
